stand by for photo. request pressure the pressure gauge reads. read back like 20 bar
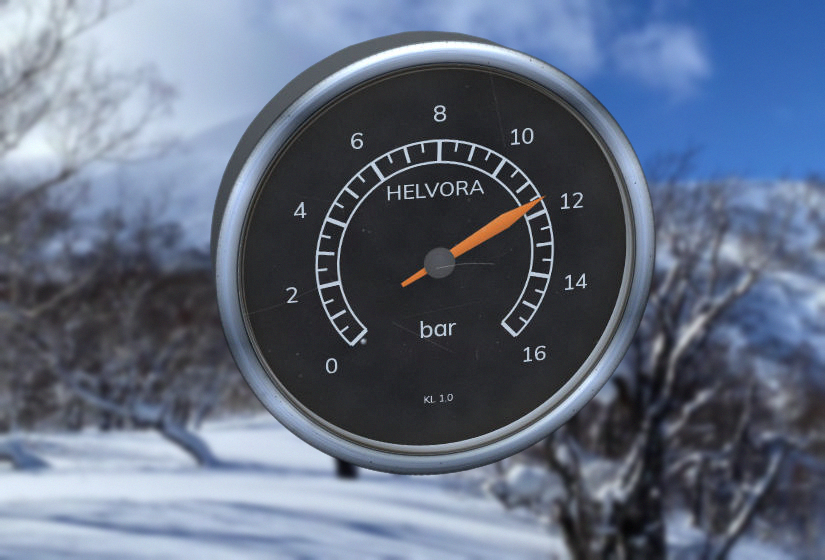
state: 11.5 bar
